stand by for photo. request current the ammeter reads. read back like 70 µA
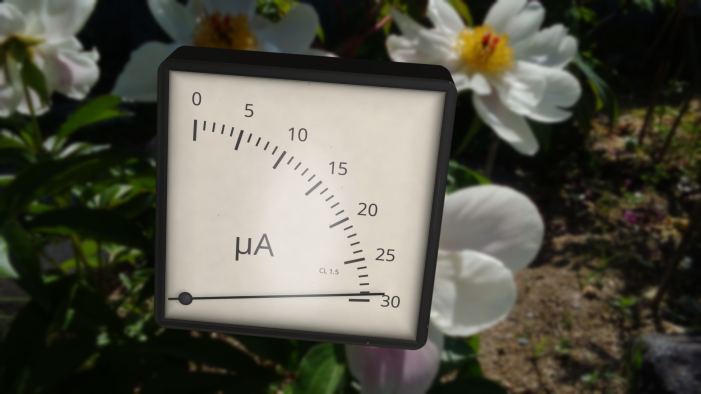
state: 29 µA
